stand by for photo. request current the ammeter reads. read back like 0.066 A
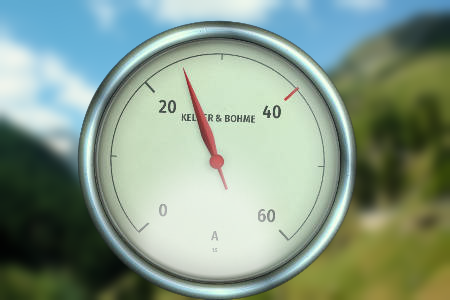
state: 25 A
